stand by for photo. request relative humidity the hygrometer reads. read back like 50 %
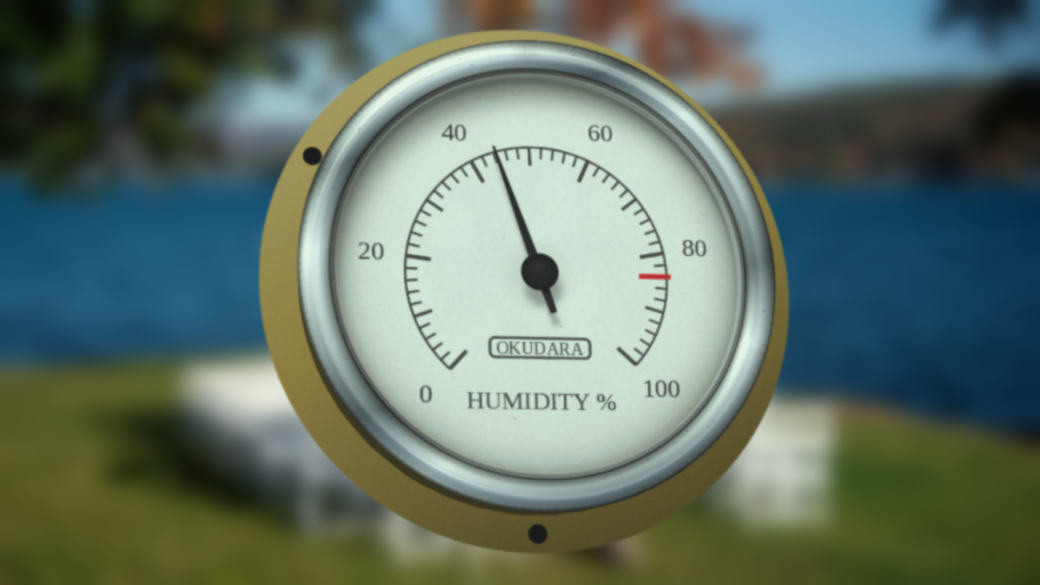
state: 44 %
